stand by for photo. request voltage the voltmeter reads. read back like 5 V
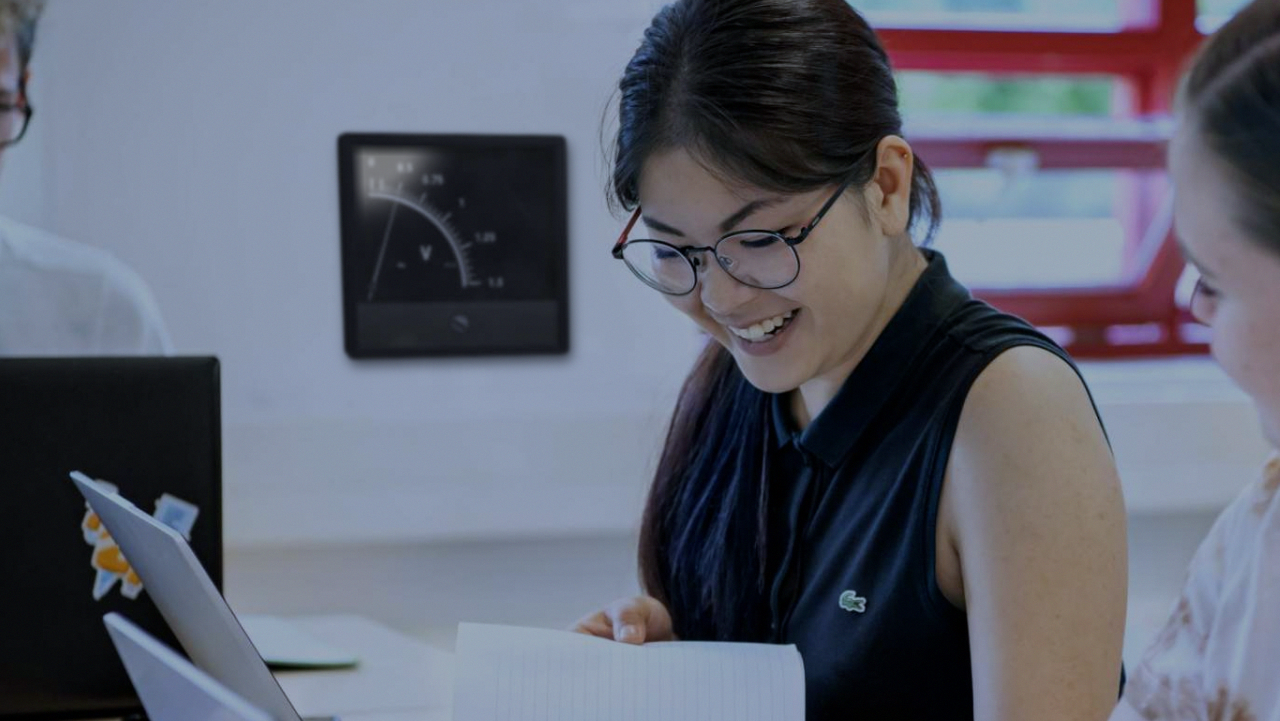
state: 0.5 V
